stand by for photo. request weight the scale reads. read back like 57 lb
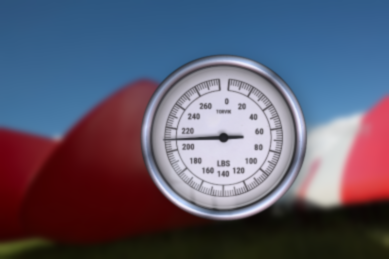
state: 210 lb
